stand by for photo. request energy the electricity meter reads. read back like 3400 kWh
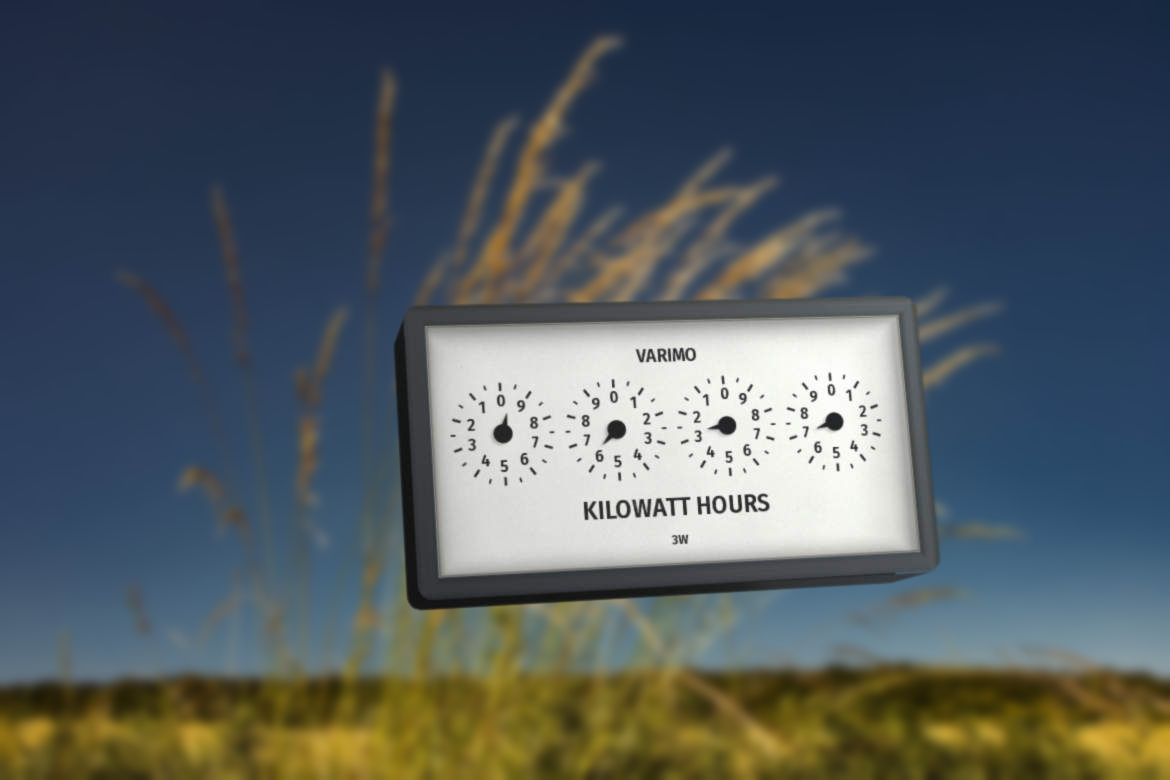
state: 9627 kWh
